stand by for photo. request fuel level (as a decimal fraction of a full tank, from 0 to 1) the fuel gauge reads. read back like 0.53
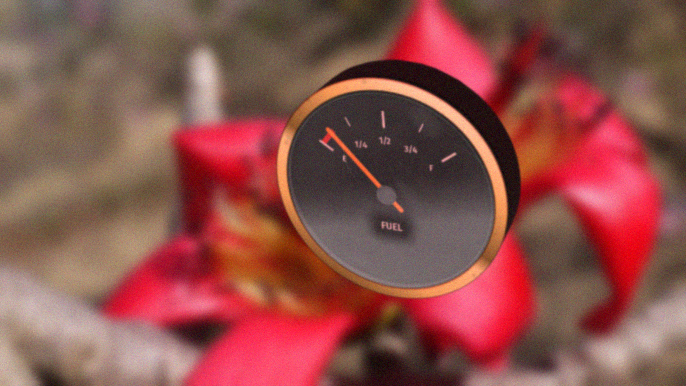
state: 0.125
